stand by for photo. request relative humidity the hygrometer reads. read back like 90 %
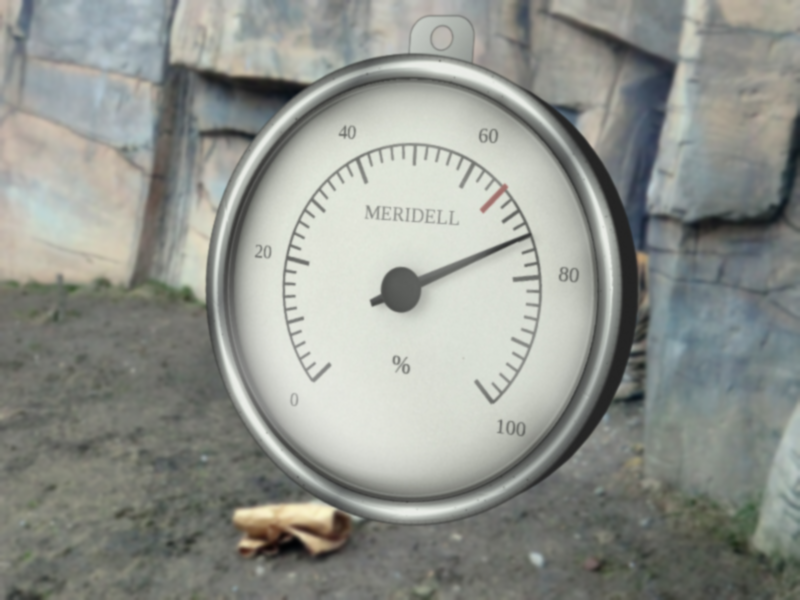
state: 74 %
